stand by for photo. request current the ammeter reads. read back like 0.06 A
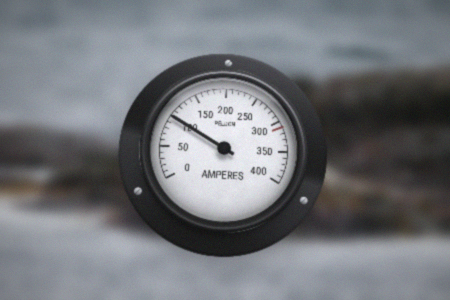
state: 100 A
